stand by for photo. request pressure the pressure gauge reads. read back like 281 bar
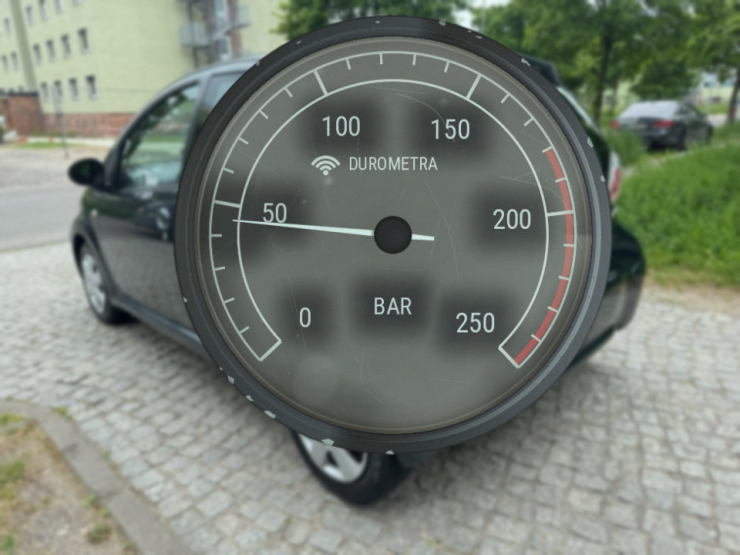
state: 45 bar
